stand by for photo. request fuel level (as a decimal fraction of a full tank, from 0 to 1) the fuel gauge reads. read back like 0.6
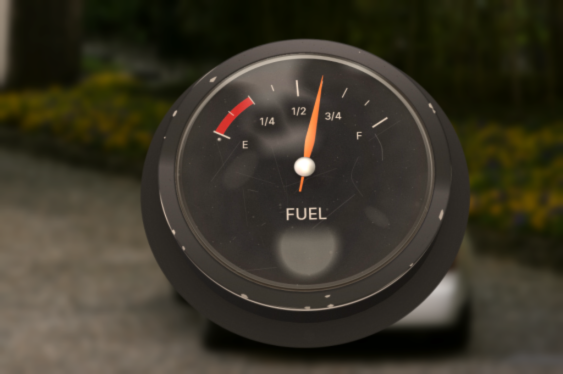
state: 0.625
